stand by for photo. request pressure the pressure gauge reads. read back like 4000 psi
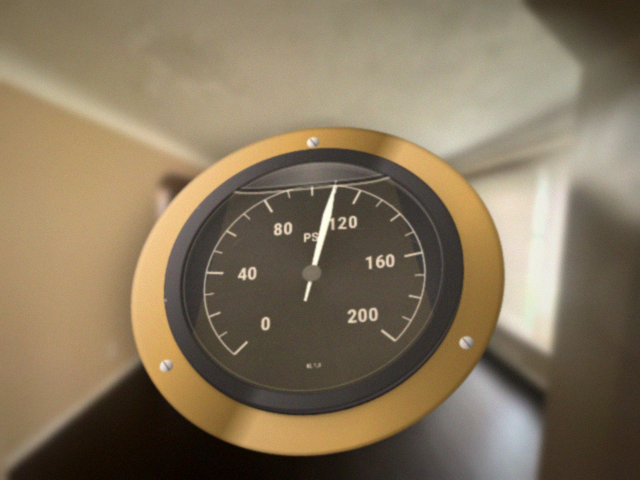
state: 110 psi
